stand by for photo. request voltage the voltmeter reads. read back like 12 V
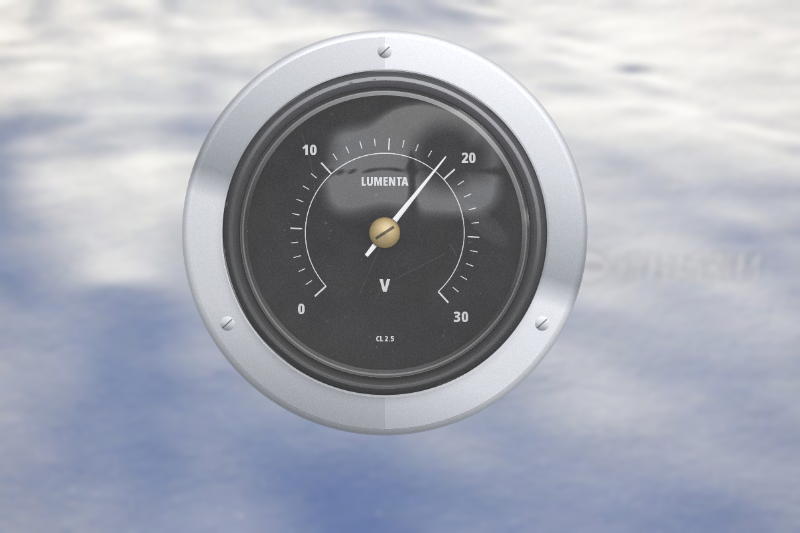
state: 19 V
